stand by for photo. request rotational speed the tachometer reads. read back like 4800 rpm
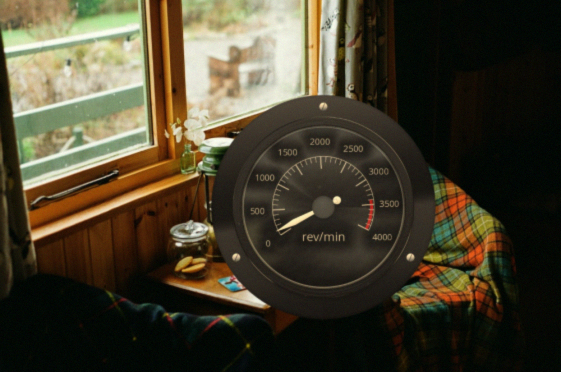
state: 100 rpm
